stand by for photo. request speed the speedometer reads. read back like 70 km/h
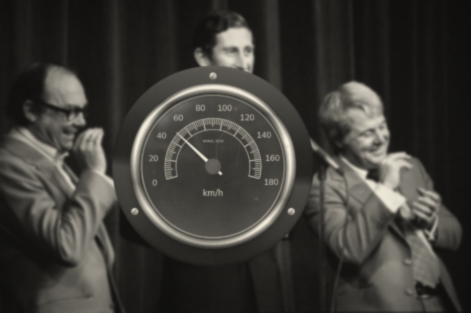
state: 50 km/h
